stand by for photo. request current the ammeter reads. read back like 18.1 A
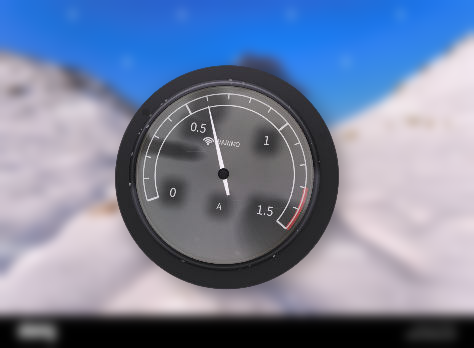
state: 0.6 A
